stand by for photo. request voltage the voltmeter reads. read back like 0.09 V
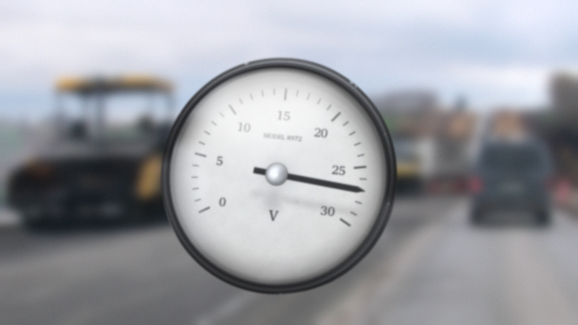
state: 27 V
